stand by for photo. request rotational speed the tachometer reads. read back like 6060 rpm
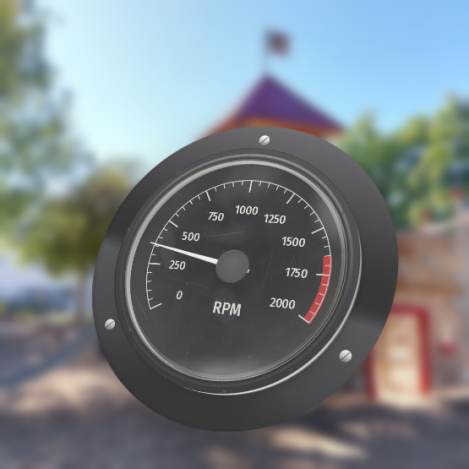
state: 350 rpm
